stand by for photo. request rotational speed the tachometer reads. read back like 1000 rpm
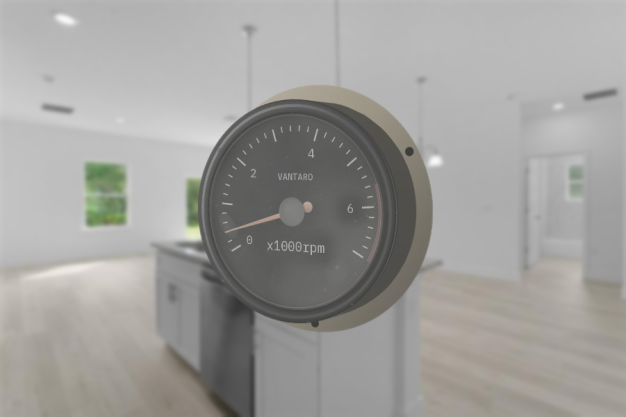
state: 400 rpm
